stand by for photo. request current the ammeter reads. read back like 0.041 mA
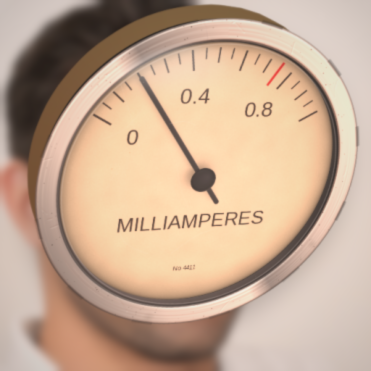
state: 0.2 mA
